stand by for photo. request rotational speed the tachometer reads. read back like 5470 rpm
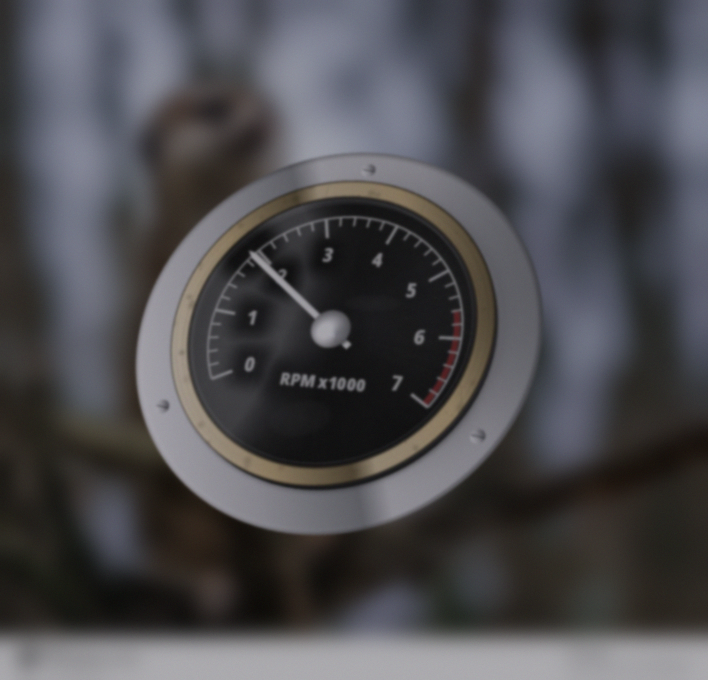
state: 1900 rpm
